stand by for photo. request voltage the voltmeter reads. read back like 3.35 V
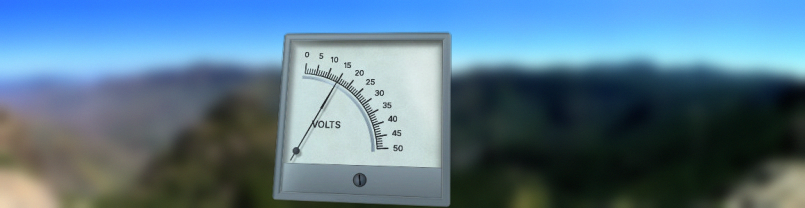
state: 15 V
